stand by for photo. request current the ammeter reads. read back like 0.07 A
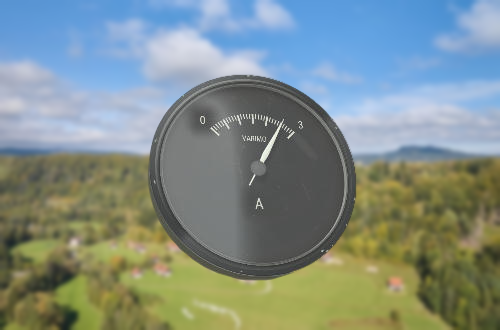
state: 2.5 A
